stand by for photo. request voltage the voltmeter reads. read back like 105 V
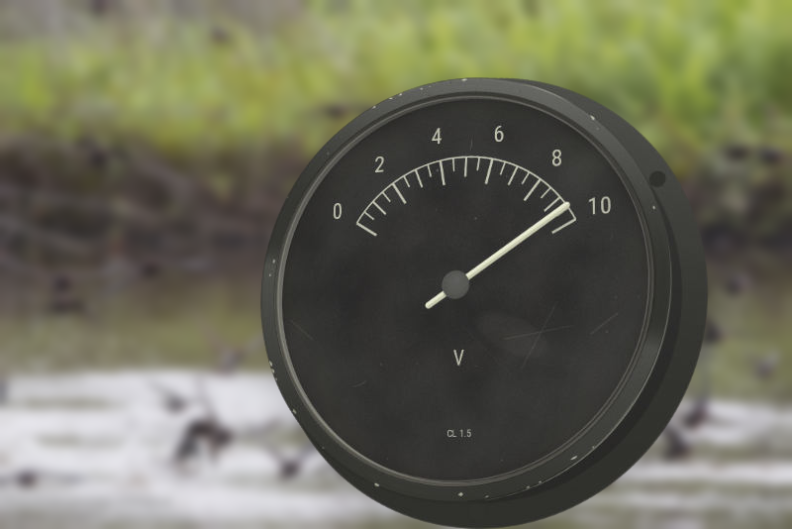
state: 9.5 V
